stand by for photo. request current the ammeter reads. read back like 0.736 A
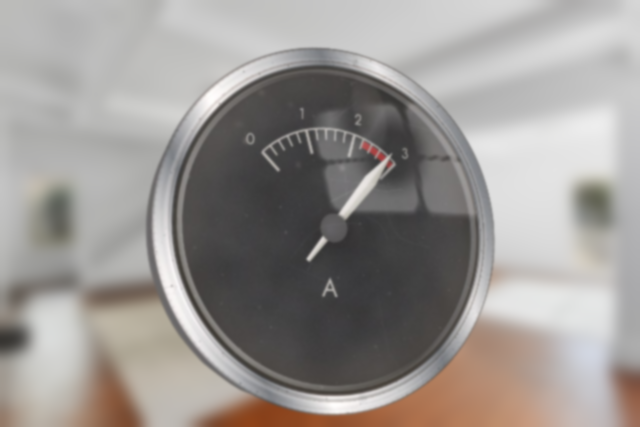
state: 2.8 A
